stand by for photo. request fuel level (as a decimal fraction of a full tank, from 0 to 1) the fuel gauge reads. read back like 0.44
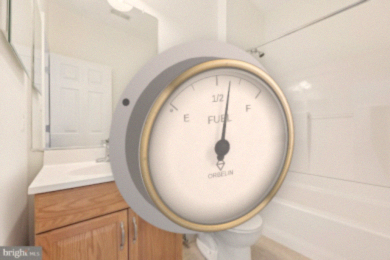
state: 0.625
